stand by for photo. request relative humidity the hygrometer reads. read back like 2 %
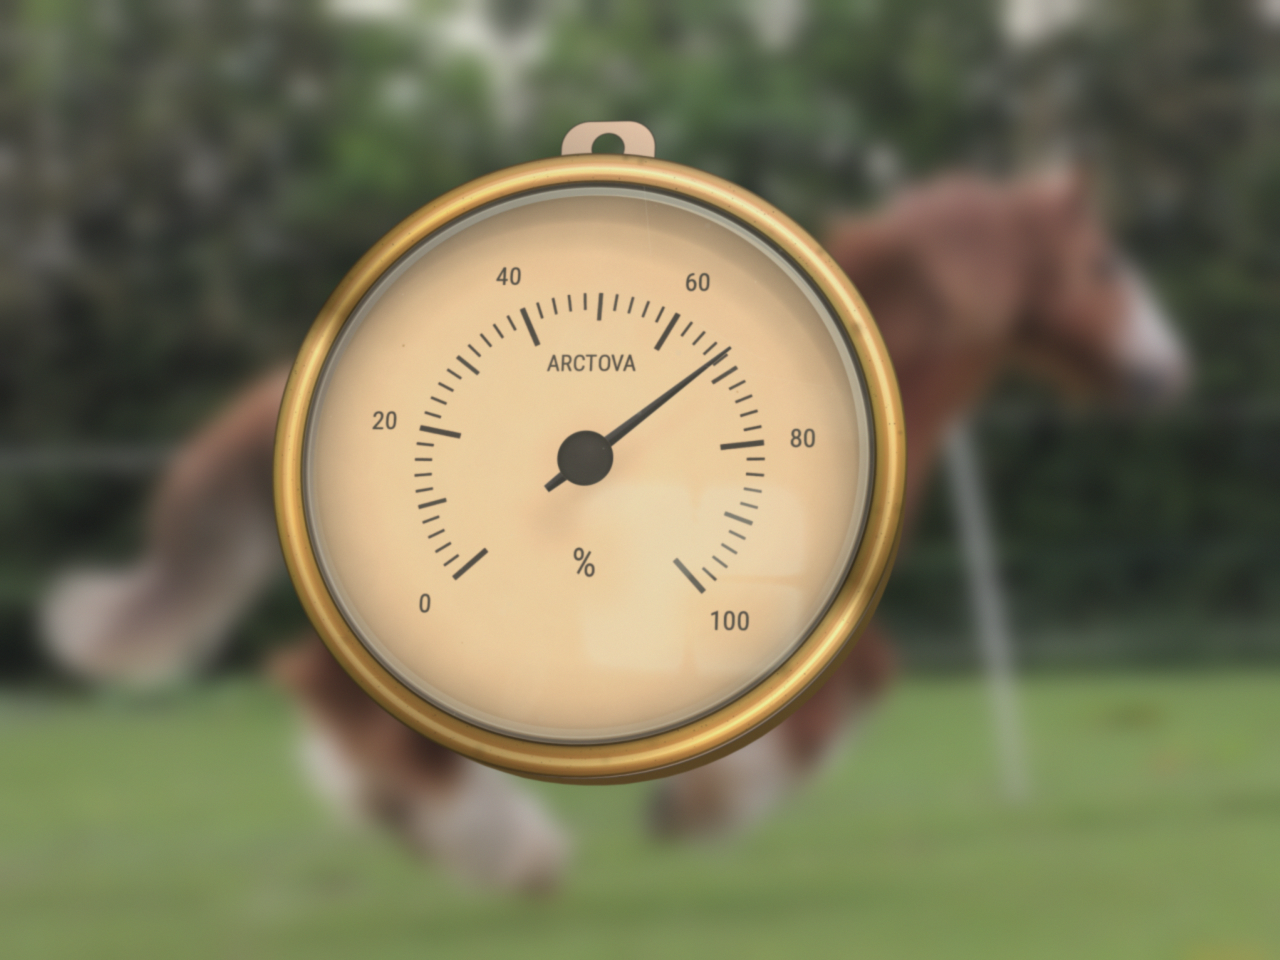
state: 68 %
